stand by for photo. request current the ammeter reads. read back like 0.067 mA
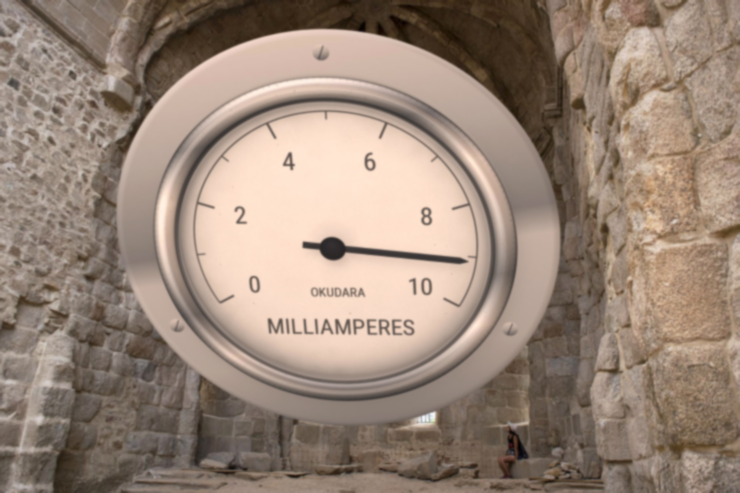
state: 9 mA
